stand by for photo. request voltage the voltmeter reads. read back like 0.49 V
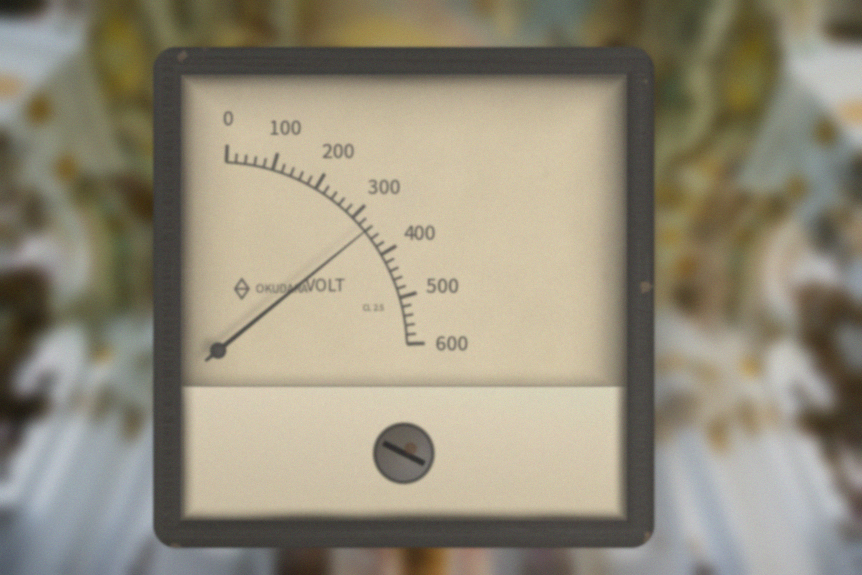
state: 340 V
